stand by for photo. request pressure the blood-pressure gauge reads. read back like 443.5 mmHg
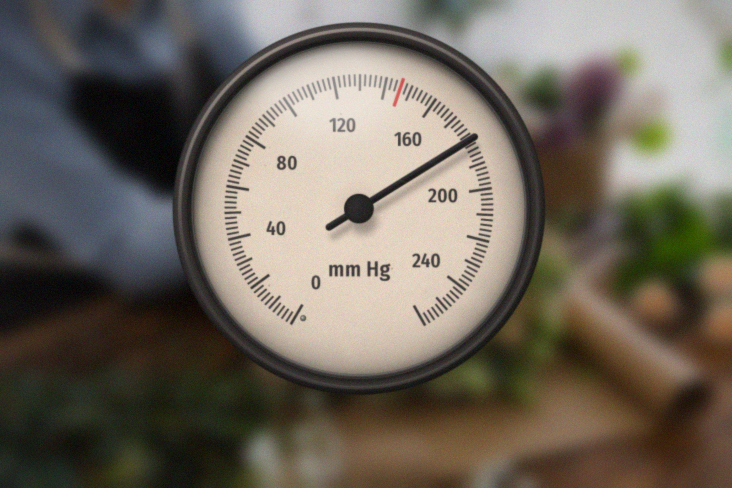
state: 180 mmHg
